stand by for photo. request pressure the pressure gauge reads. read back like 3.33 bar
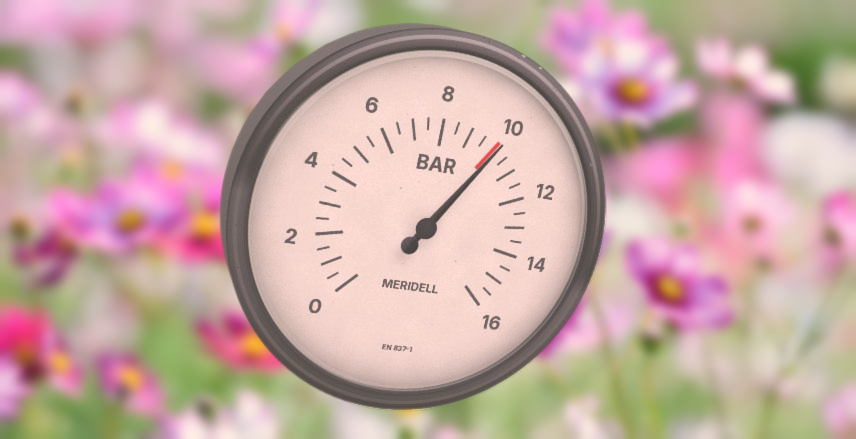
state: 10 bar
